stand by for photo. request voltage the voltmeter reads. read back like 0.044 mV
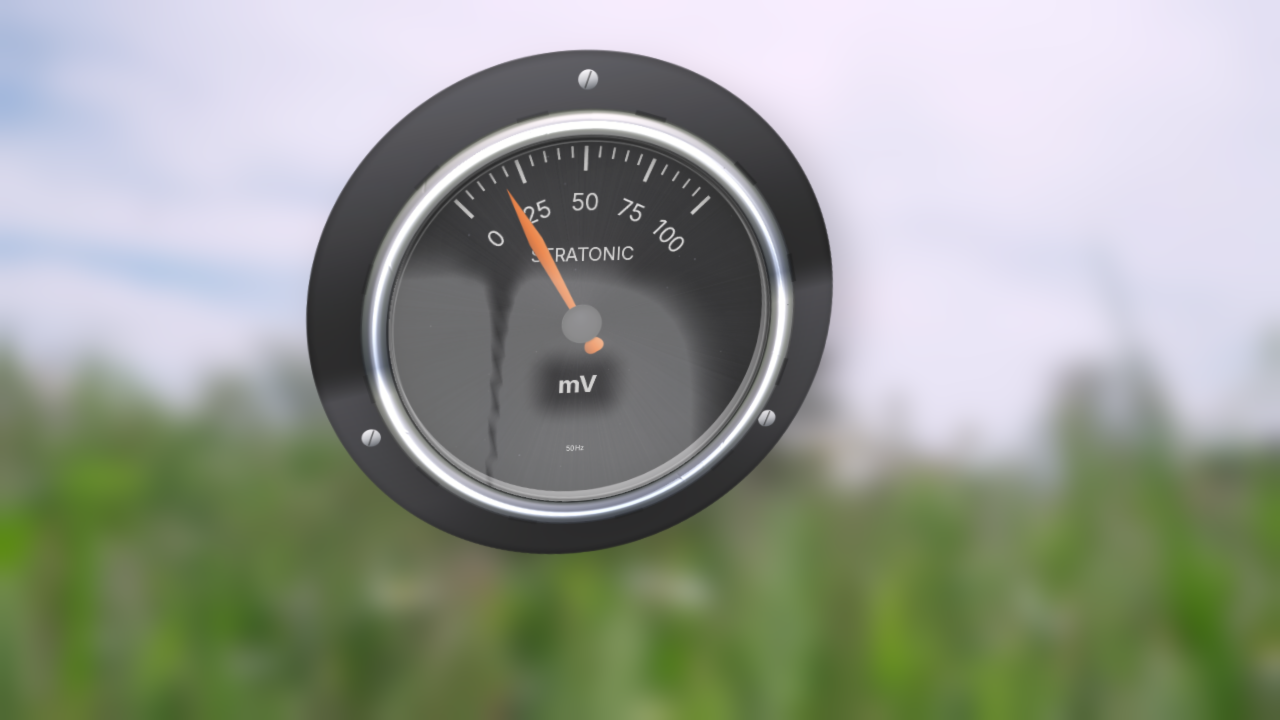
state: 17.5 mV
